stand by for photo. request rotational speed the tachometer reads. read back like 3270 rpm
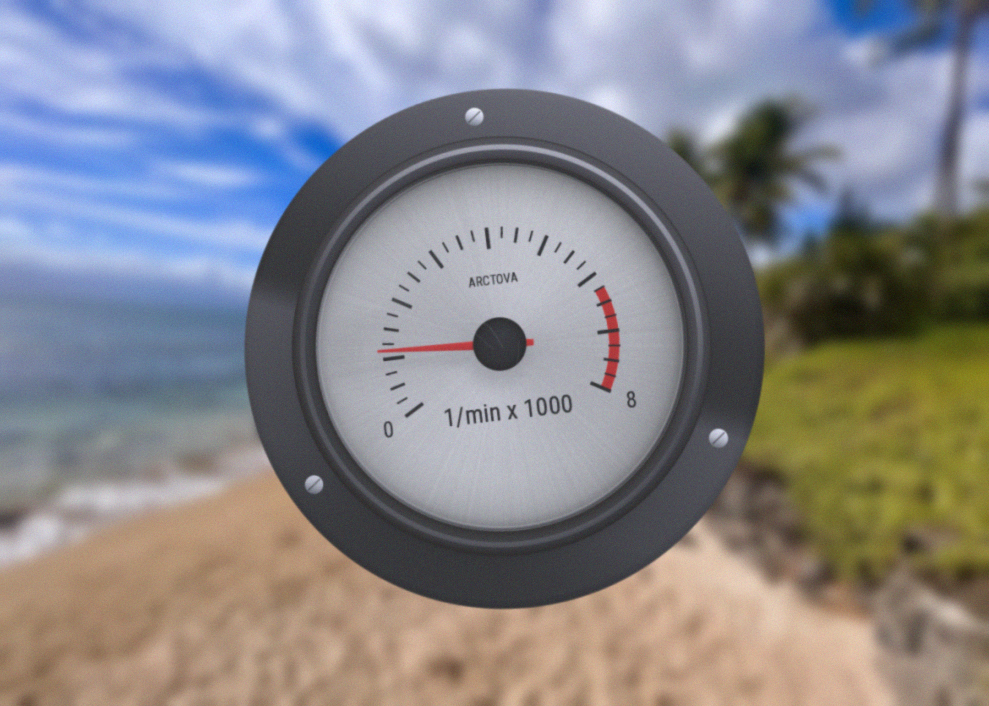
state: 1125 rpm
